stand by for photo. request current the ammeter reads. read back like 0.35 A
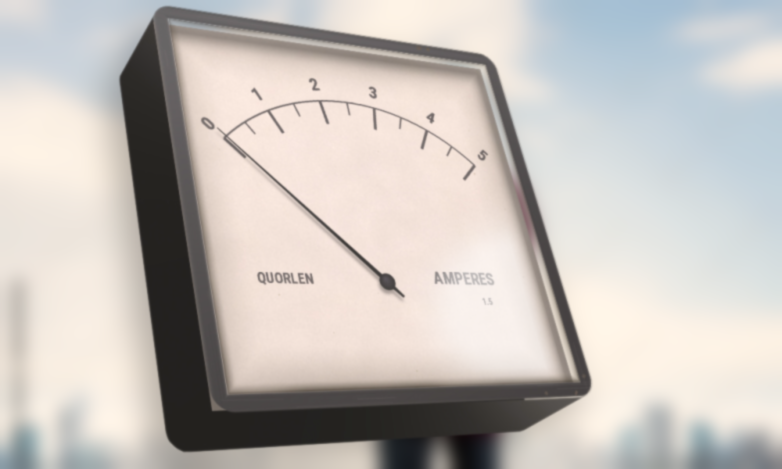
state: 0 A
